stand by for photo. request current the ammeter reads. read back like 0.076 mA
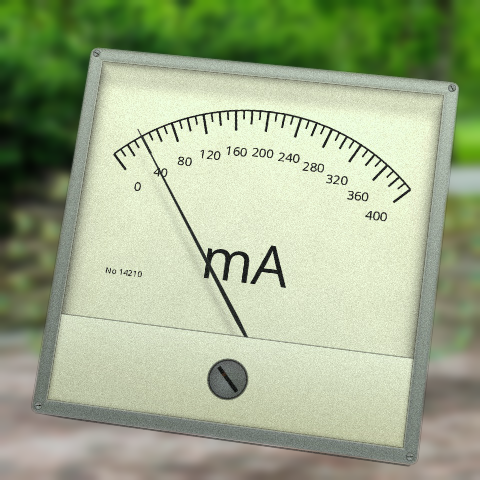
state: 40 mA
